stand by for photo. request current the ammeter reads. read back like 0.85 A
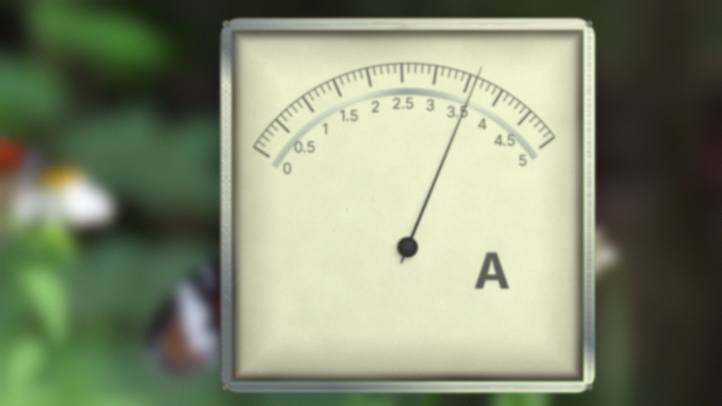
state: 3.6 A
